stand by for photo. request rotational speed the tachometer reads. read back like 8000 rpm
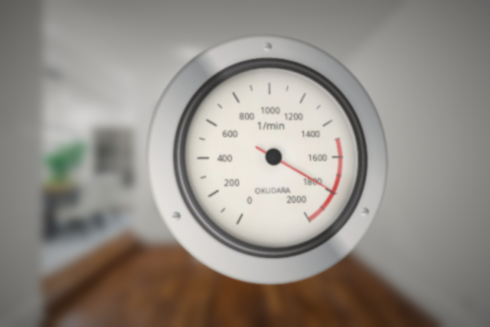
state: 1800 rpm
